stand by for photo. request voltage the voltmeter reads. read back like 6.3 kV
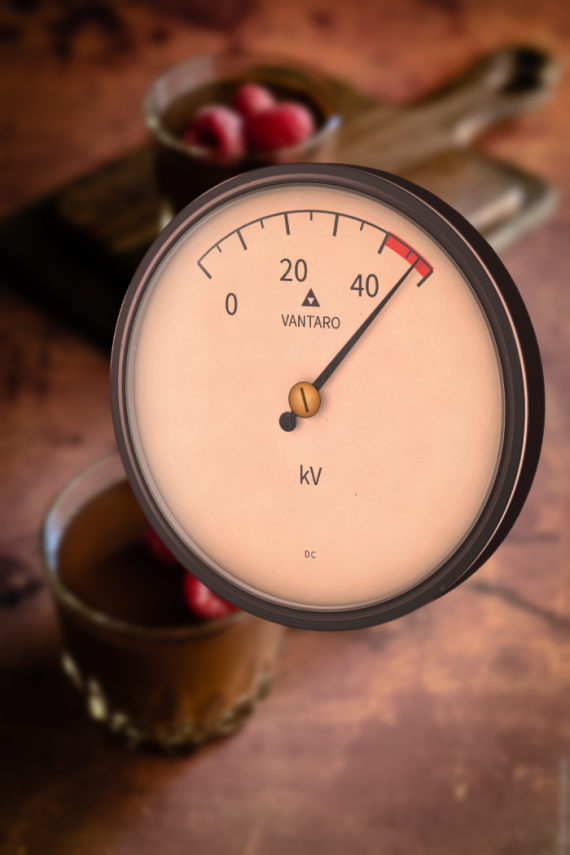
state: 47.5 kV
